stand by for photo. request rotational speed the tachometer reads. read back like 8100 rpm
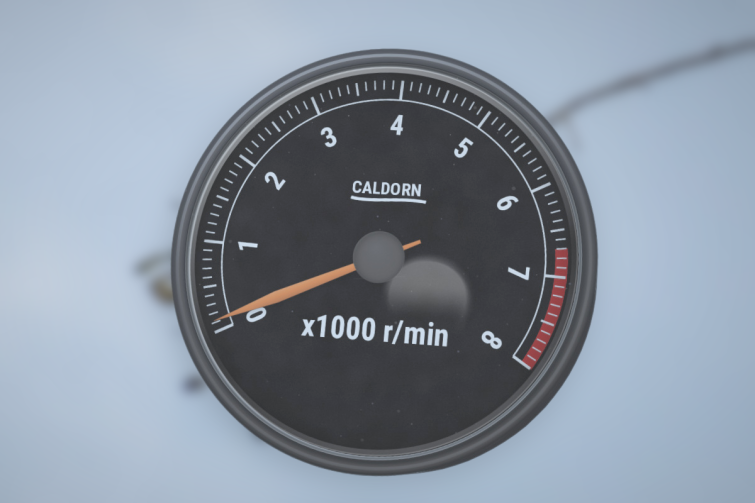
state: 100 rpm
